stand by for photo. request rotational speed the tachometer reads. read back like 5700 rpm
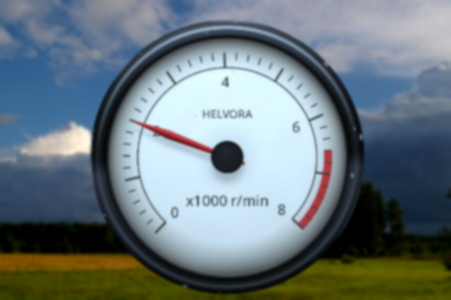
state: 2000 rpm
